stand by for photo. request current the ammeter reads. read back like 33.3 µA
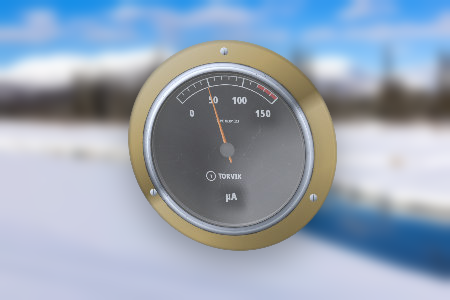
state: 50 µA
